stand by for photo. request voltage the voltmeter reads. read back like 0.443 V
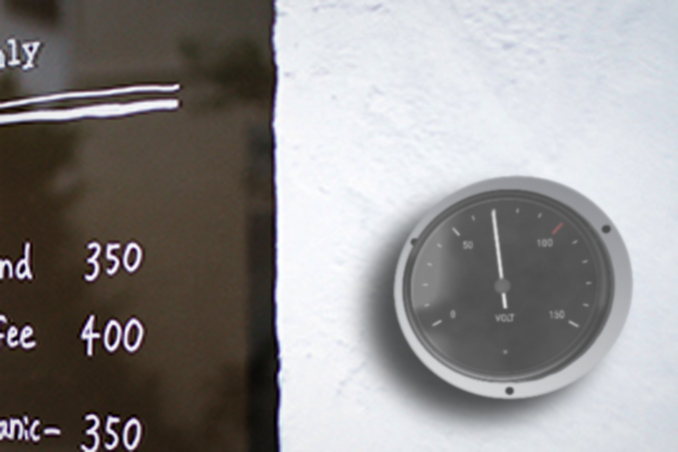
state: 70 V
